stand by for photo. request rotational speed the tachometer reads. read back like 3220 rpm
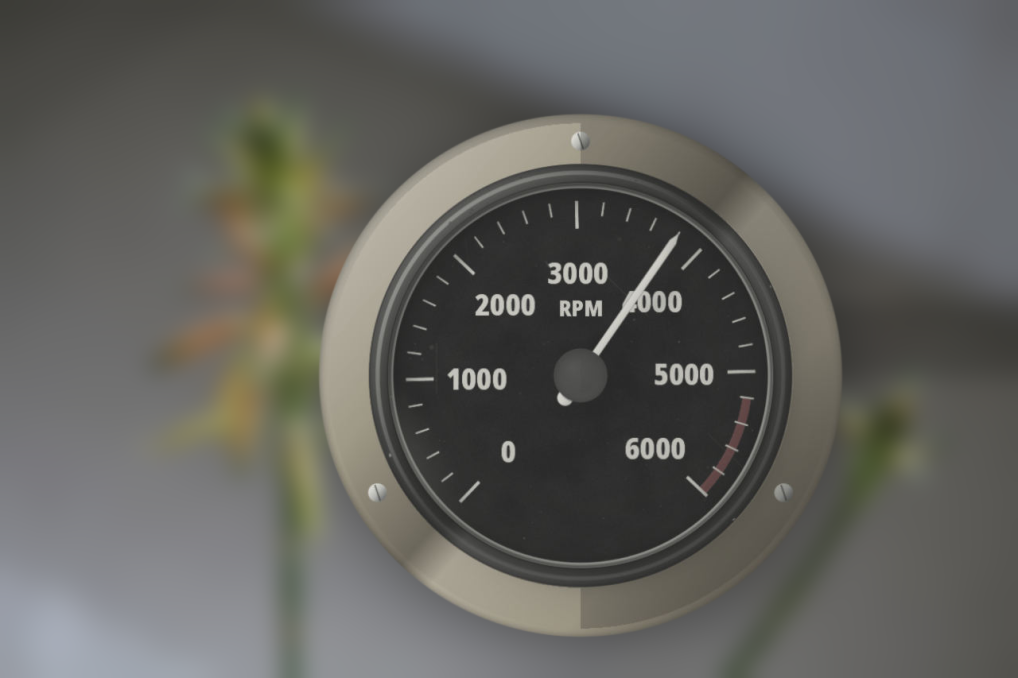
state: 3800 rpm
